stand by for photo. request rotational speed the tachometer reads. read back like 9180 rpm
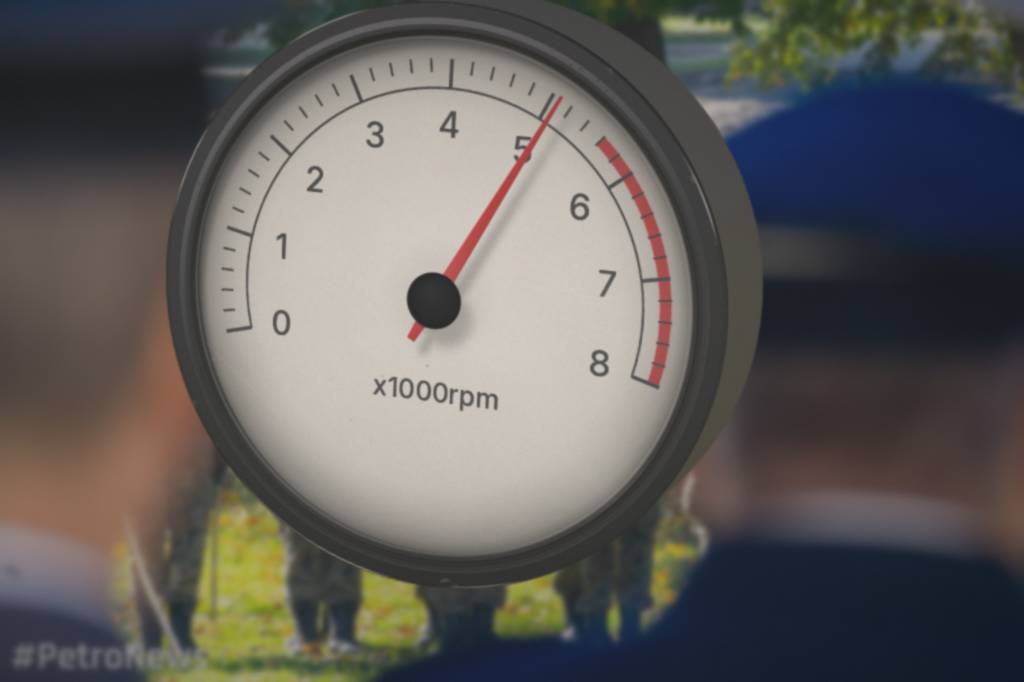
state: 5100 rpm
